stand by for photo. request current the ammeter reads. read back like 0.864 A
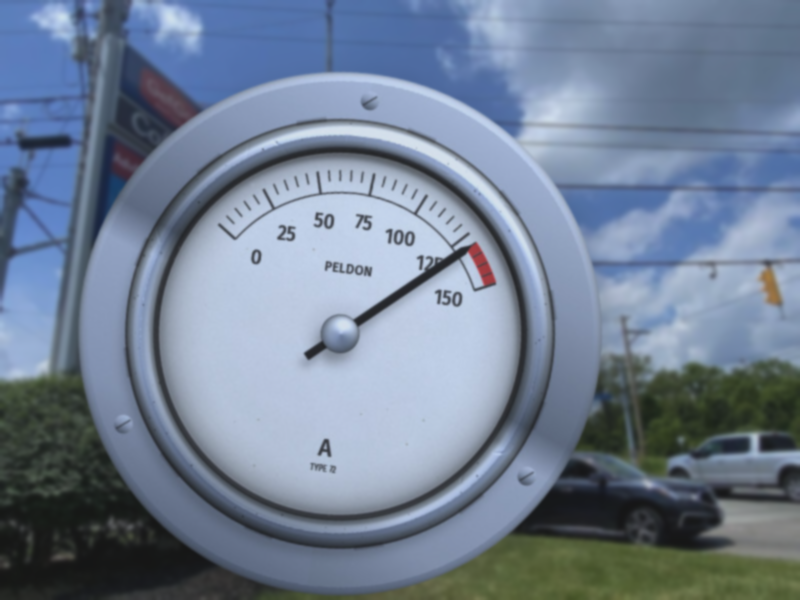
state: 130 A
